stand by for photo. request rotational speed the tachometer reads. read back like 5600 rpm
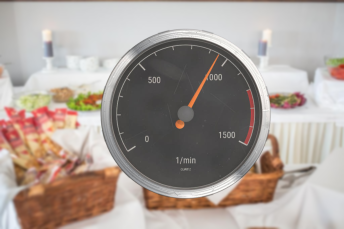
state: 950 rpm
